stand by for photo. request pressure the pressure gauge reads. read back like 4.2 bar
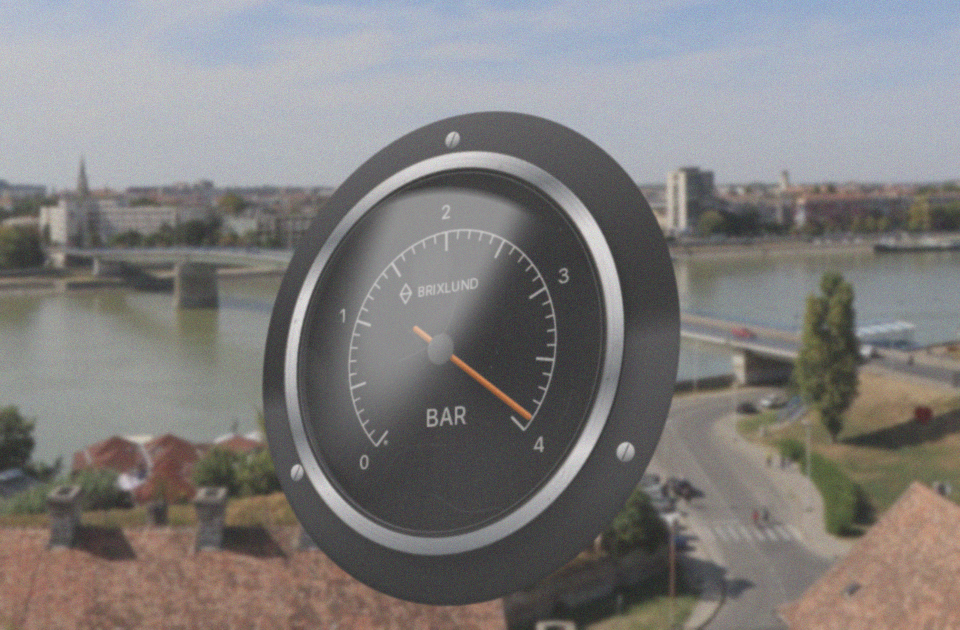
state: 3.9 bar
